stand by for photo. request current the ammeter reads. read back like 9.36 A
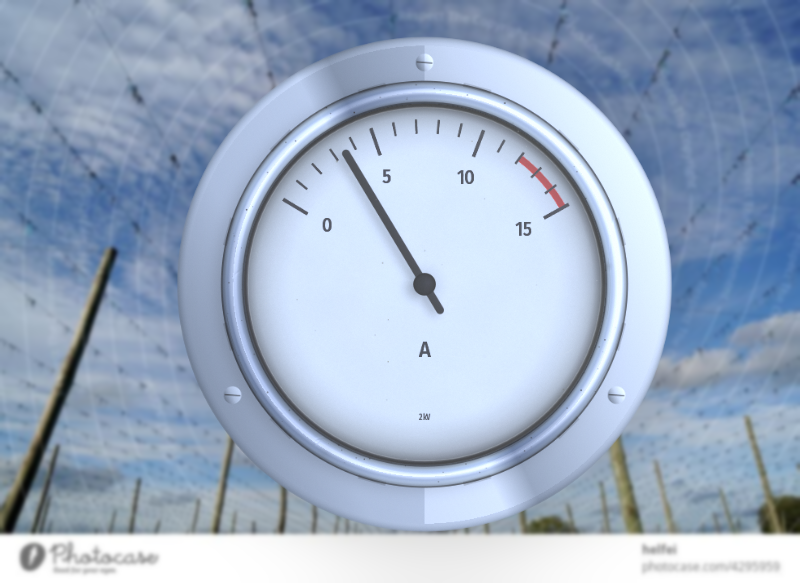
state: 3.5 A
